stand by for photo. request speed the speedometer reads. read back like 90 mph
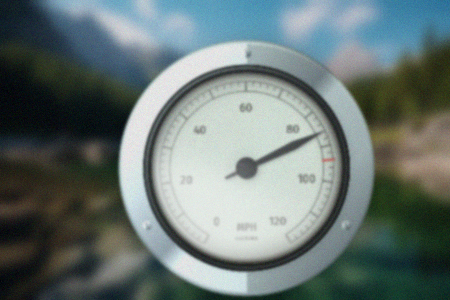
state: 86 mph
